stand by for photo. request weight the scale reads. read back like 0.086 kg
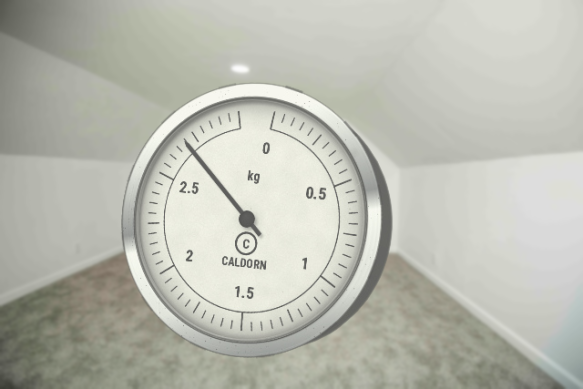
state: 2.7 kg
